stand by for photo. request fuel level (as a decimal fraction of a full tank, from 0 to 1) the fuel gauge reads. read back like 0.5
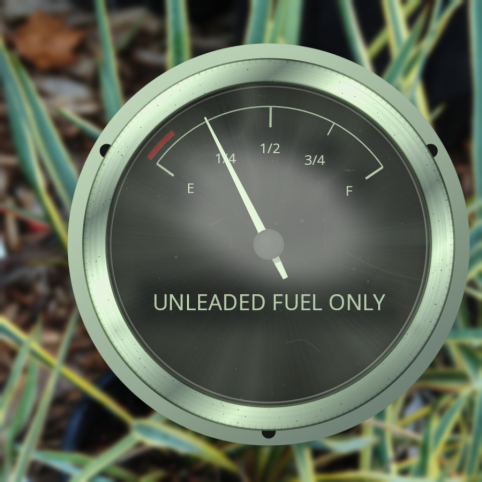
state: 0.25
